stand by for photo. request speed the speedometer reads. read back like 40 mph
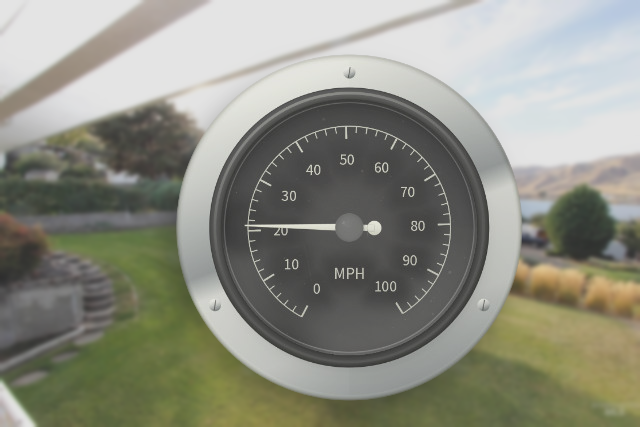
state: 21 mph
